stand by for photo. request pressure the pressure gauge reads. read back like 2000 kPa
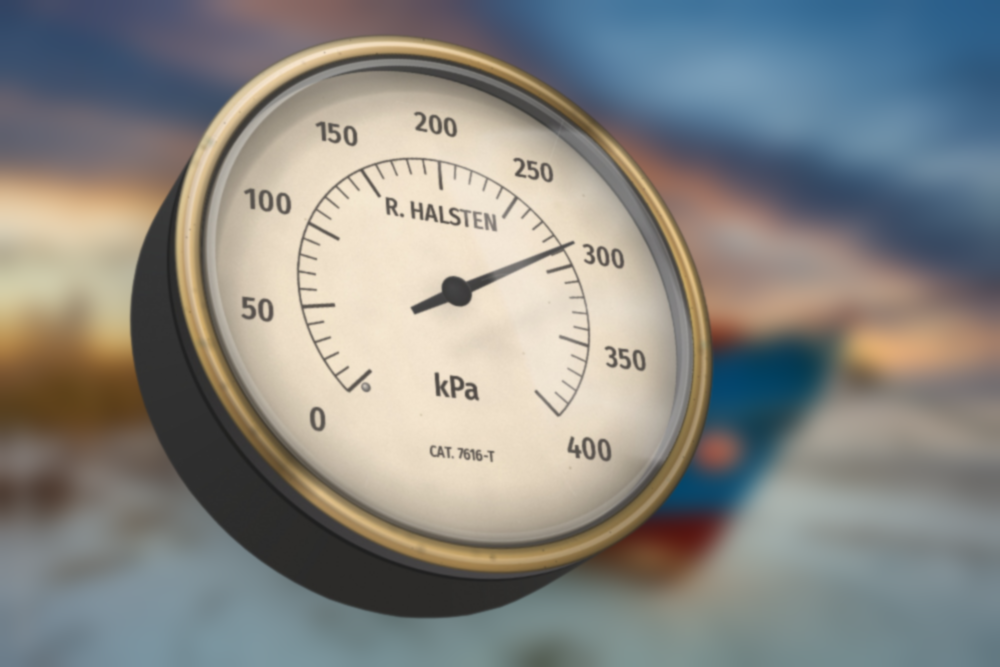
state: 290 kPa
